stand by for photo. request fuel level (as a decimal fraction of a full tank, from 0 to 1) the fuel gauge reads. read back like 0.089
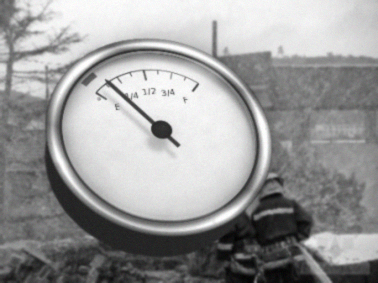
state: 0.125
